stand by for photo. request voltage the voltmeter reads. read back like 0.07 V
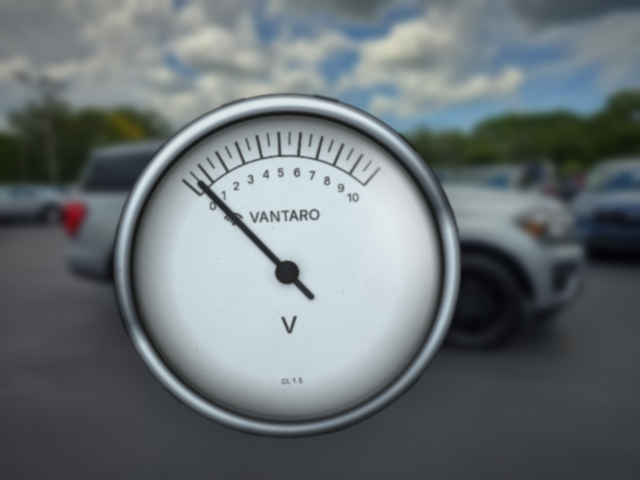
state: 0.5 V
